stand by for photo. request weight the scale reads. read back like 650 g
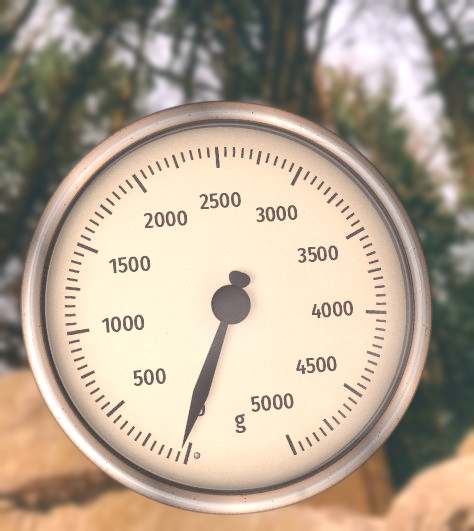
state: 50 g
